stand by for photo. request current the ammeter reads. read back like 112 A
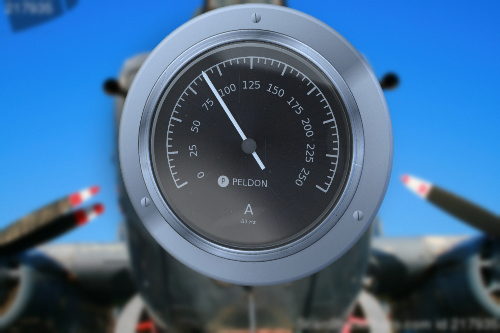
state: 90 A
